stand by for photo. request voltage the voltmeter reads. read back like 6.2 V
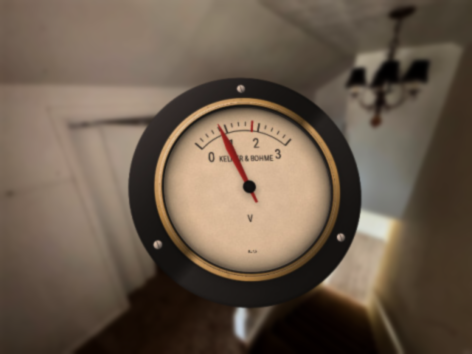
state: 0.8 V
